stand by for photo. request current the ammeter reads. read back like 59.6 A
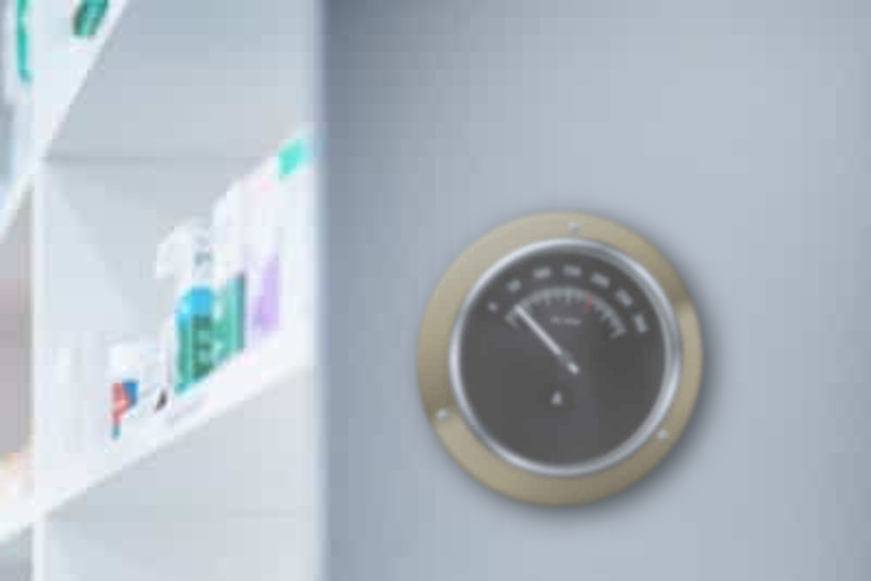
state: 25 A
